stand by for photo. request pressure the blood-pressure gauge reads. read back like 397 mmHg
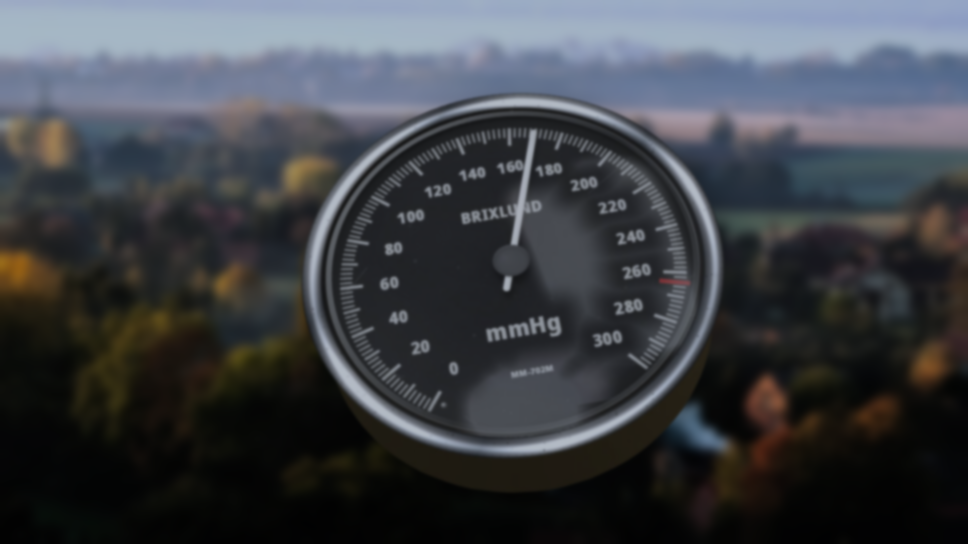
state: 170 mmHg
